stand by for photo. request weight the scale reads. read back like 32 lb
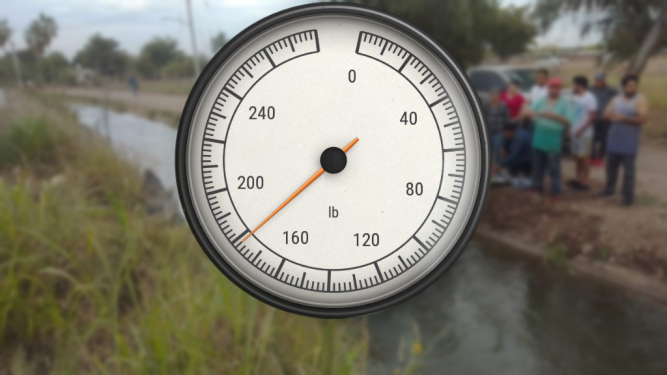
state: 178 lb
